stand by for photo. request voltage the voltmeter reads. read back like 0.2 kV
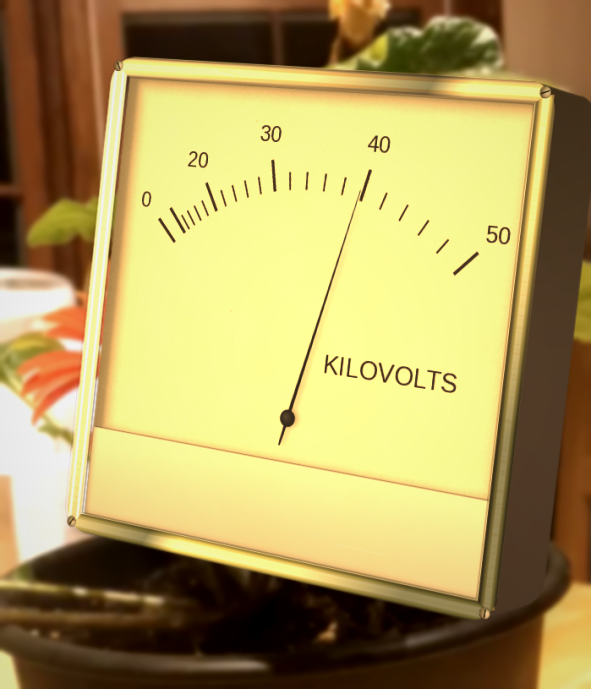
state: 40 kV
